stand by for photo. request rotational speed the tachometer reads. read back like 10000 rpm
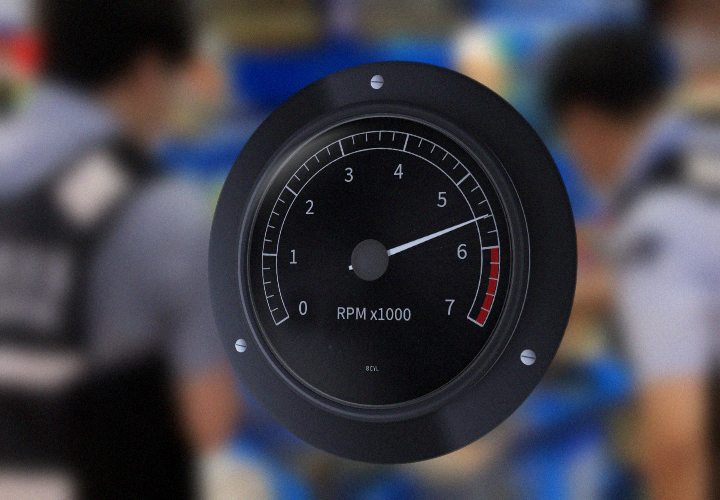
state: 5600 rpm
